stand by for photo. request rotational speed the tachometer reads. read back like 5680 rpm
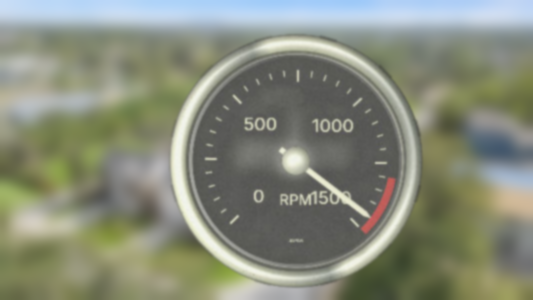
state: 1450 rpm
